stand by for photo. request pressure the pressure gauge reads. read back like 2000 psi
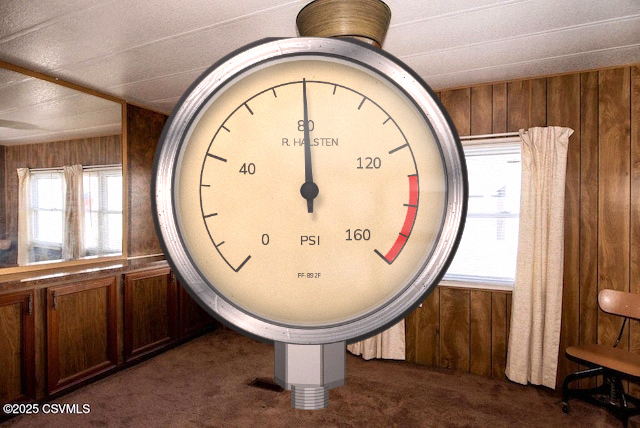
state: 80 psi
